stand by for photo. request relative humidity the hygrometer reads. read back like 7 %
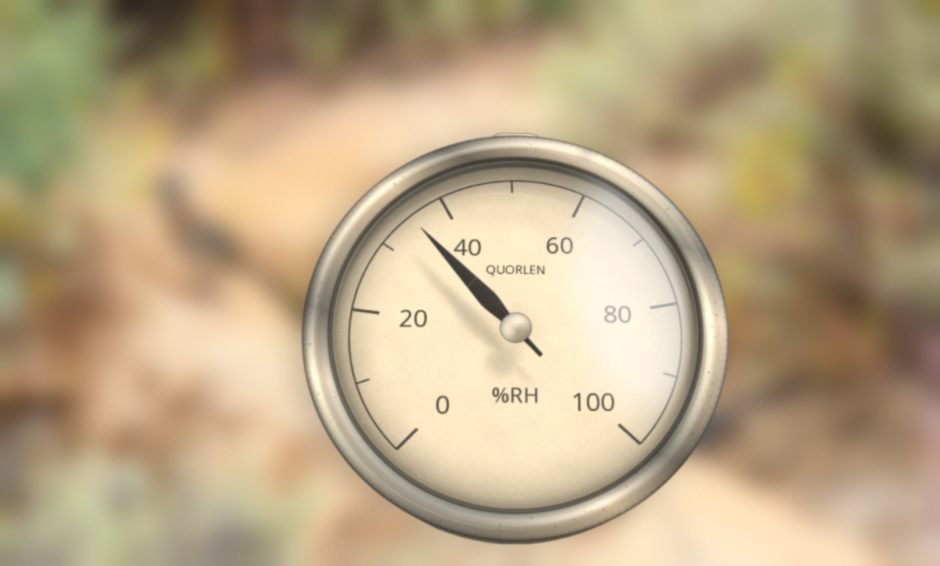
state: 35 %
